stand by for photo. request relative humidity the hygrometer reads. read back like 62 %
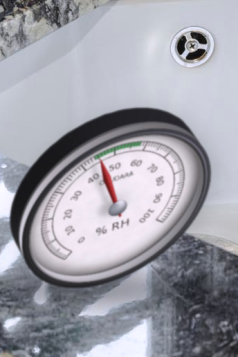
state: 45 %
